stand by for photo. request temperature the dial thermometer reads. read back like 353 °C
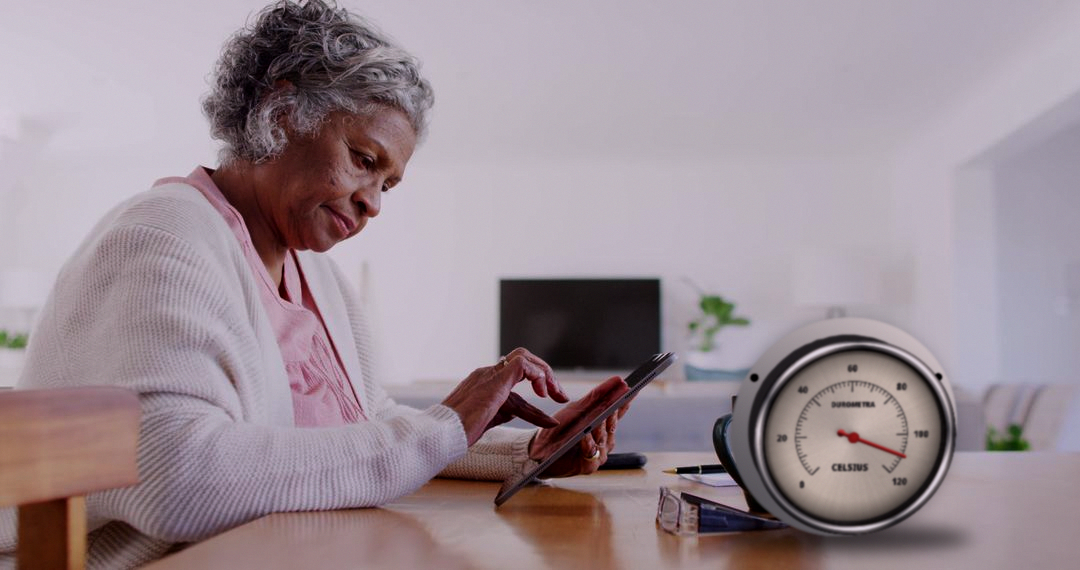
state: 110 °C
